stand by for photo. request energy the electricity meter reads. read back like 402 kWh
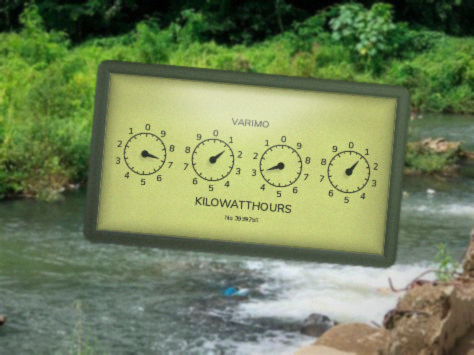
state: 7131 kWh
